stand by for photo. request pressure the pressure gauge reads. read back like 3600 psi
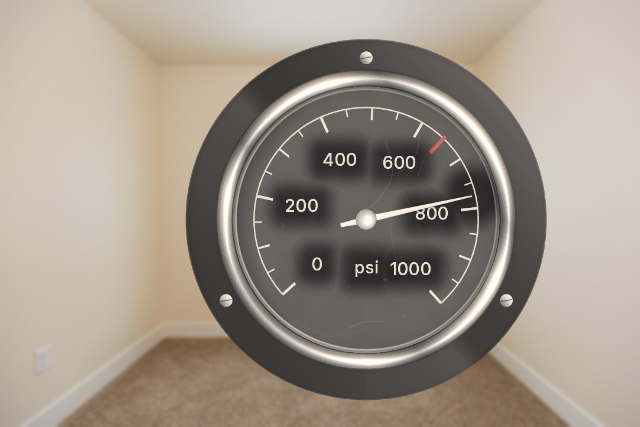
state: 775 psi
